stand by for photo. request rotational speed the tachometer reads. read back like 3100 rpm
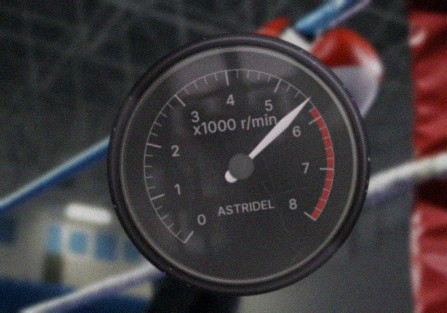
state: 5600 rpm
